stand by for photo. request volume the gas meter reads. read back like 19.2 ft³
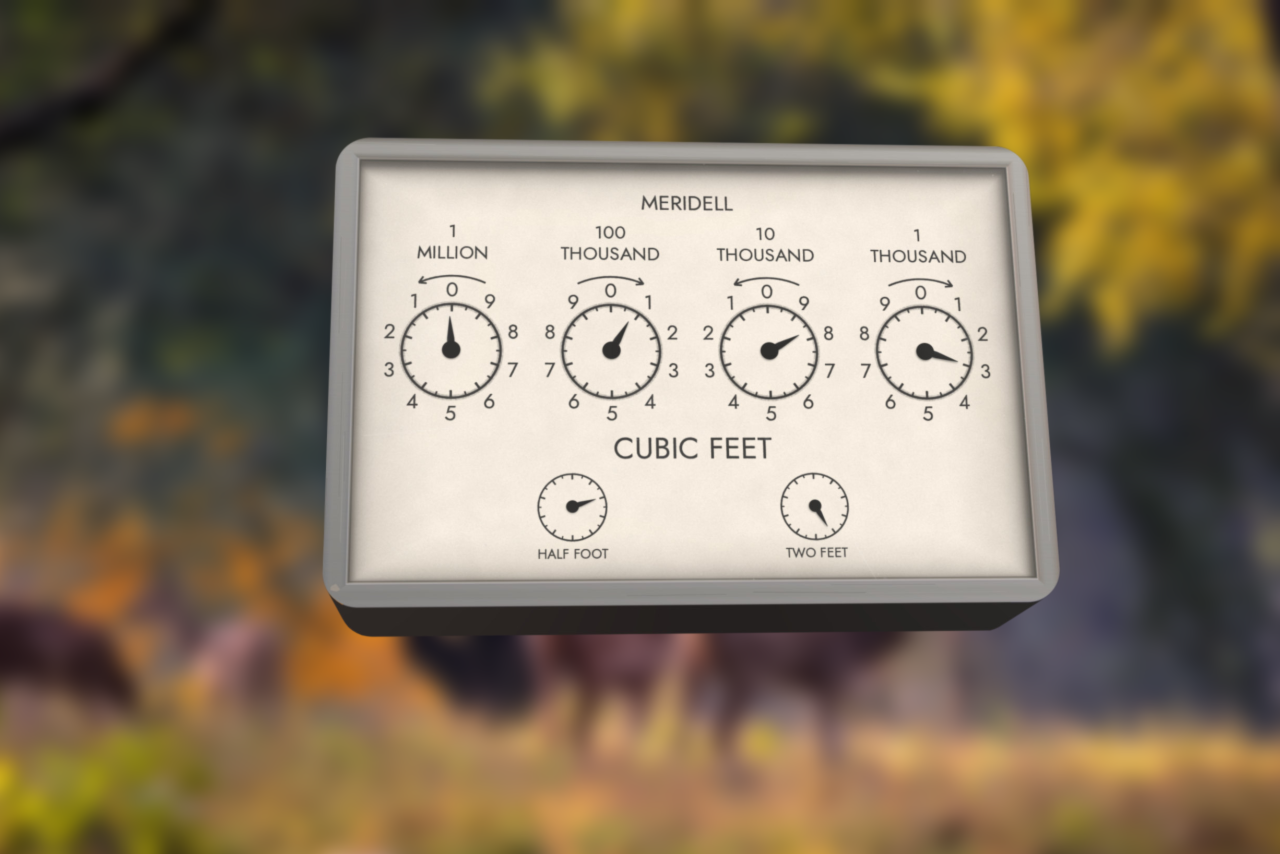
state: 8300 ft³
